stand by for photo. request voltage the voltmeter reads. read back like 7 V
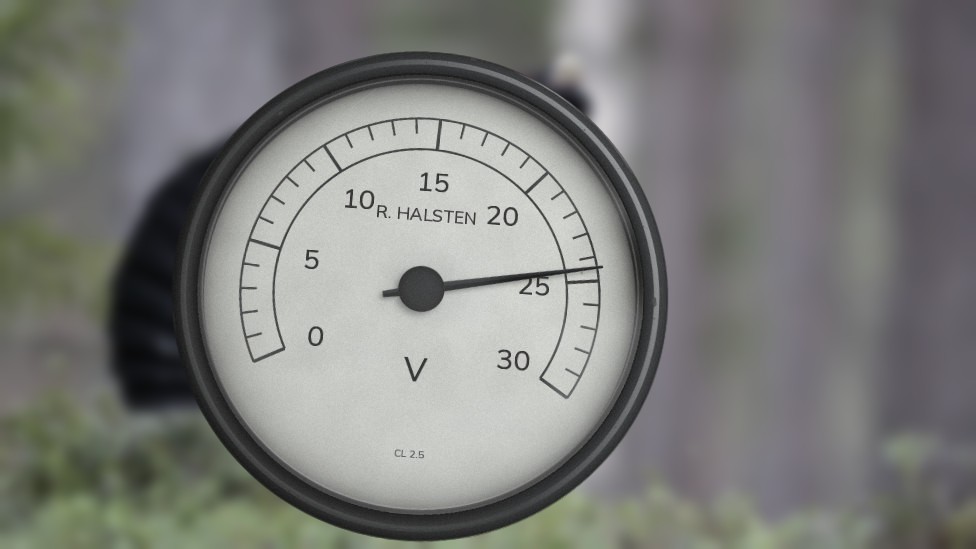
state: 24.5 V
